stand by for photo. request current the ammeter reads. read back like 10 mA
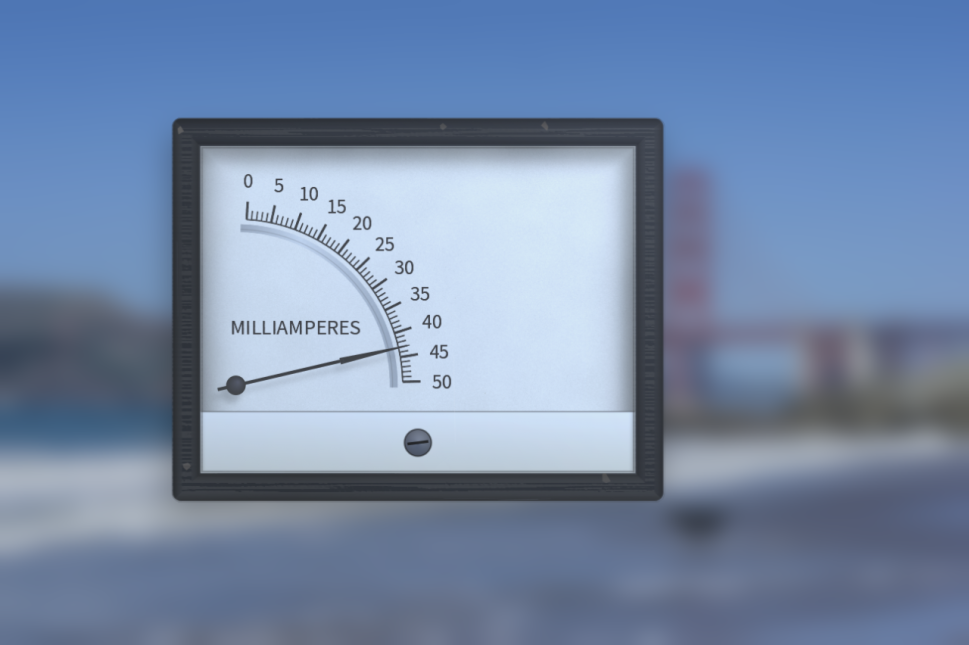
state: 43 mA
